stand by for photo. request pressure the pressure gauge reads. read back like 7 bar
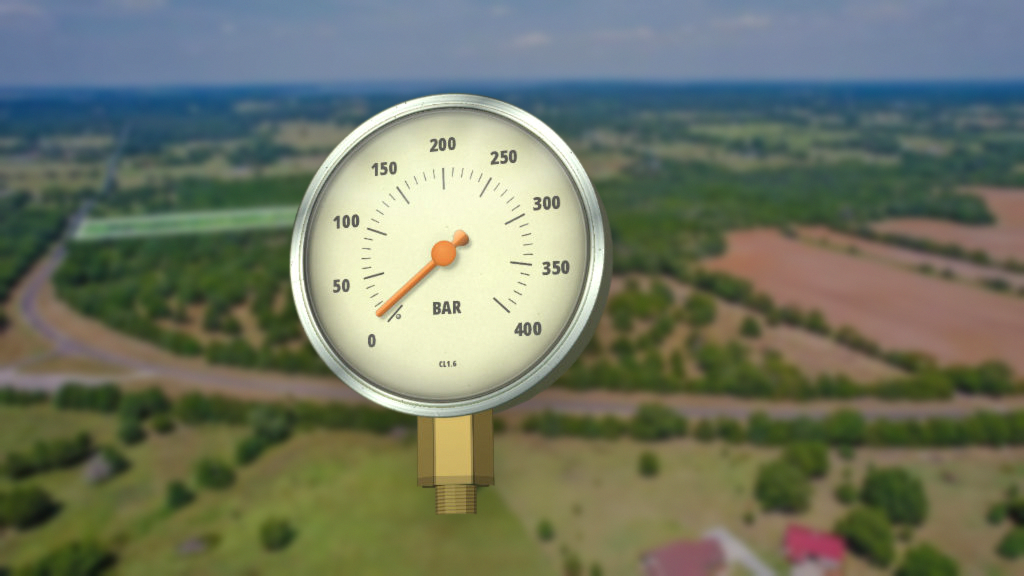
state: 10 bar
